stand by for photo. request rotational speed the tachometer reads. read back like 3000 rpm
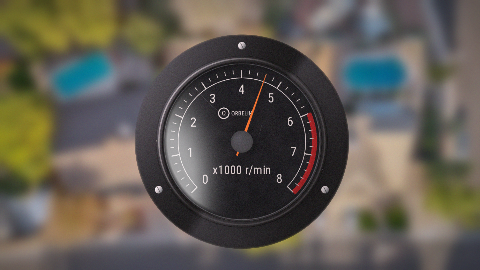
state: 4600 rpm
